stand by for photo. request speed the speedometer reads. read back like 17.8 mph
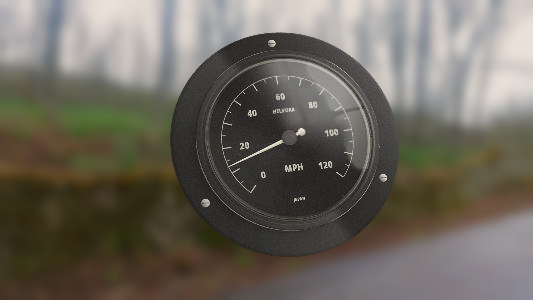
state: 12.5 mph
